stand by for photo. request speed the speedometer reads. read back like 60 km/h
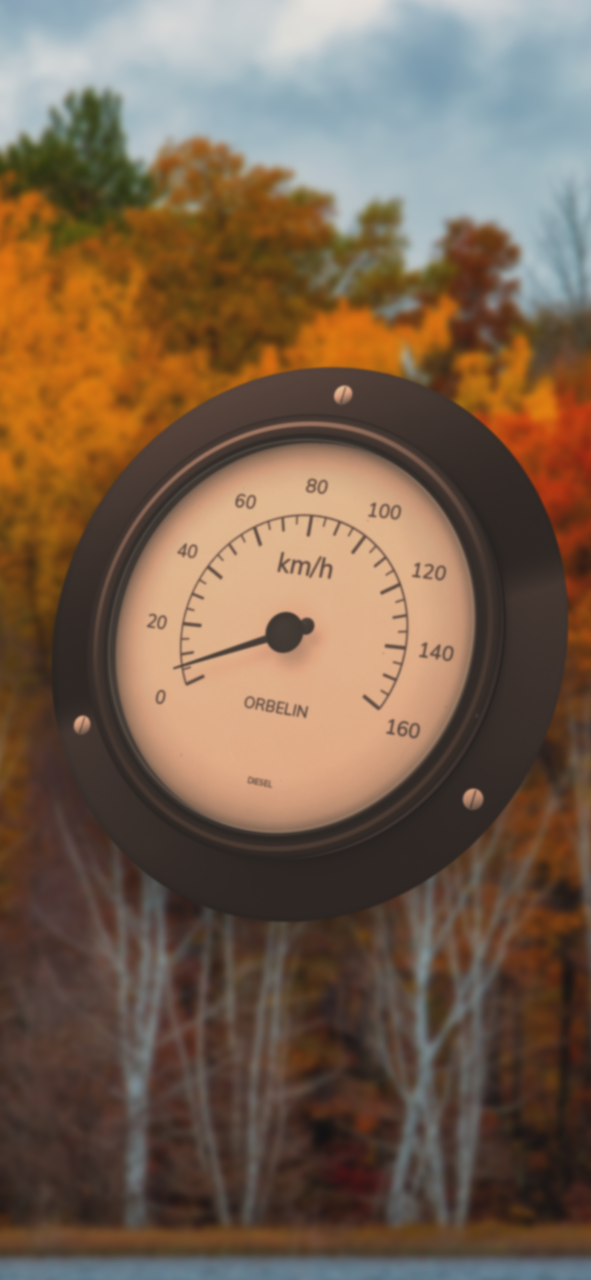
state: 5 km/h
